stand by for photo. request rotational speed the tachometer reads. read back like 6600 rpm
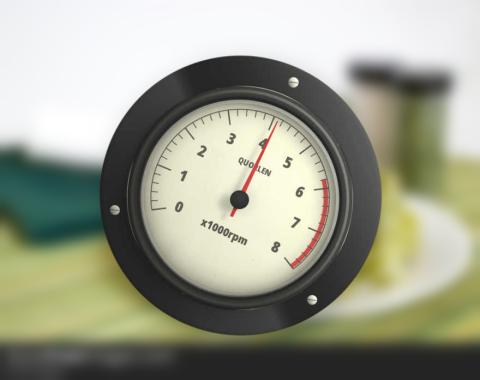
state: 4100 rpm
